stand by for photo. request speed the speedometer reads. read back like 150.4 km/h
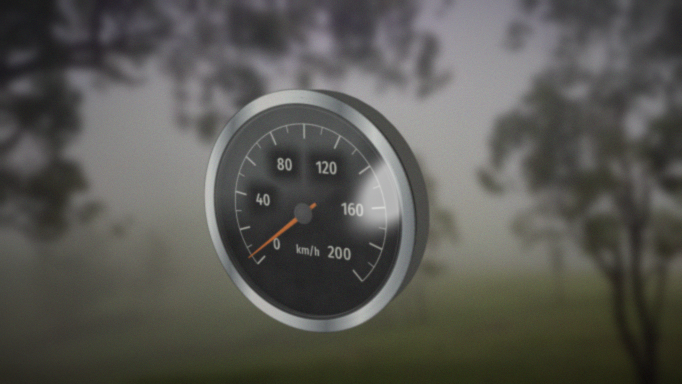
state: 5 km/h
